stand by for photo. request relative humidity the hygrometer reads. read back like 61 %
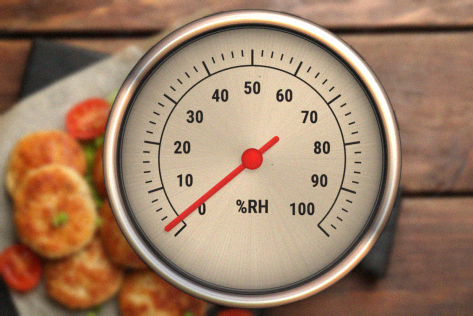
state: 2 %
